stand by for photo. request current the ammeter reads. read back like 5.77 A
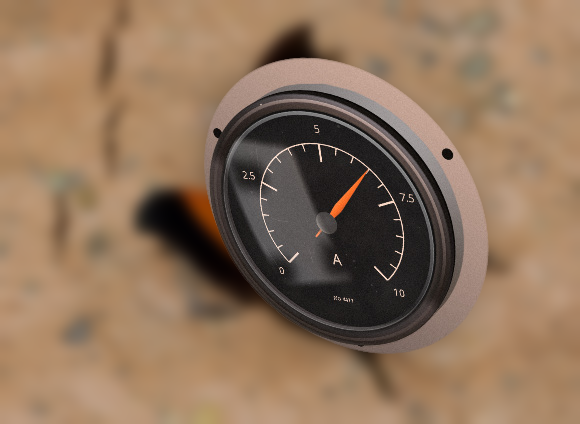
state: 6.5 A
